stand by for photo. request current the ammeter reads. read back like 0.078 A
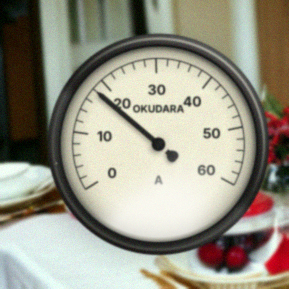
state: 18 A
